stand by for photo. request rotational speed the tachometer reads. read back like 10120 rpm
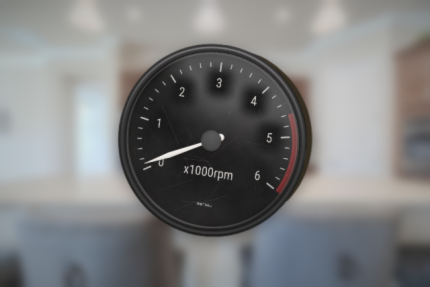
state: 100 rpm
